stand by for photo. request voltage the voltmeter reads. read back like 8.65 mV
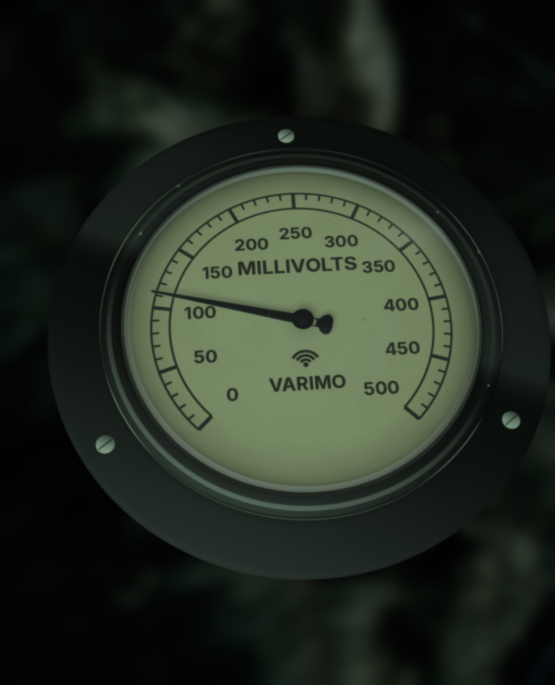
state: 110 mV
